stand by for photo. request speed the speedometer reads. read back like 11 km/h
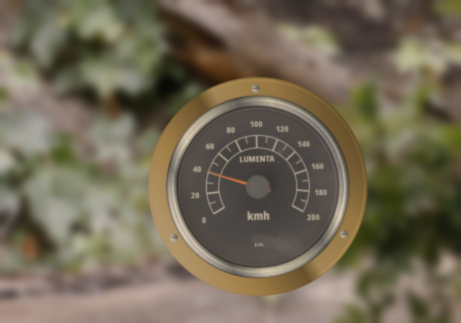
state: 40 km/h
